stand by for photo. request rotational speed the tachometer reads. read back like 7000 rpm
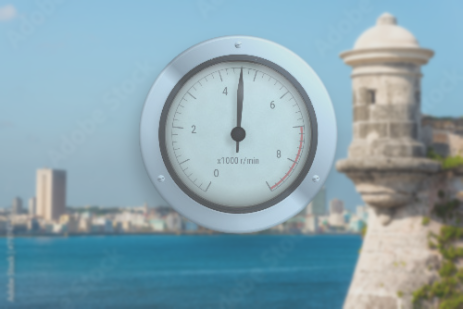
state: 4600 rpm
